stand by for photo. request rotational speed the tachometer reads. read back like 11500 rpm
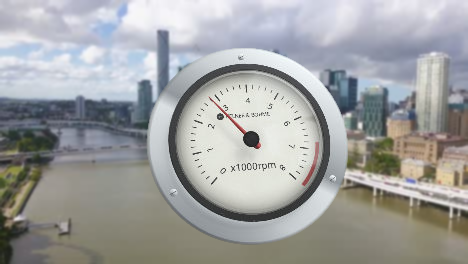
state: 2800 rpm
